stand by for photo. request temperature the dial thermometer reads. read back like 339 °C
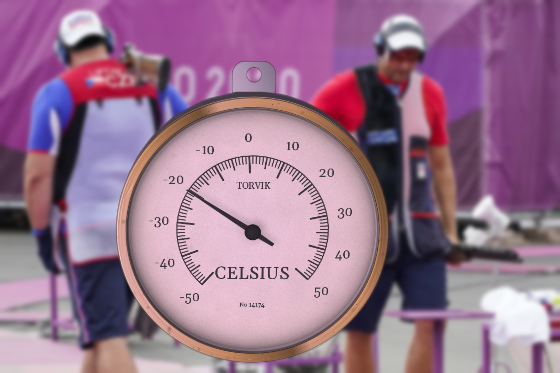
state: -20 °C
